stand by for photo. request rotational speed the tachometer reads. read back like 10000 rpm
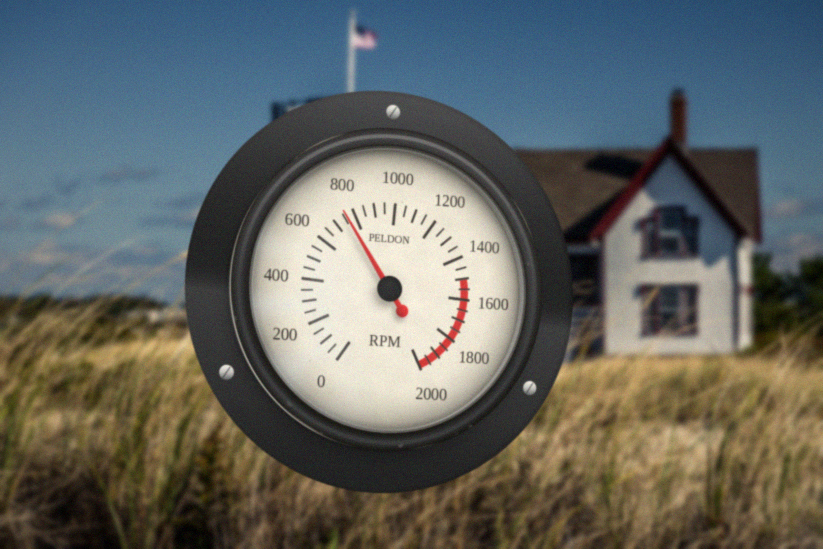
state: 750 rpm
